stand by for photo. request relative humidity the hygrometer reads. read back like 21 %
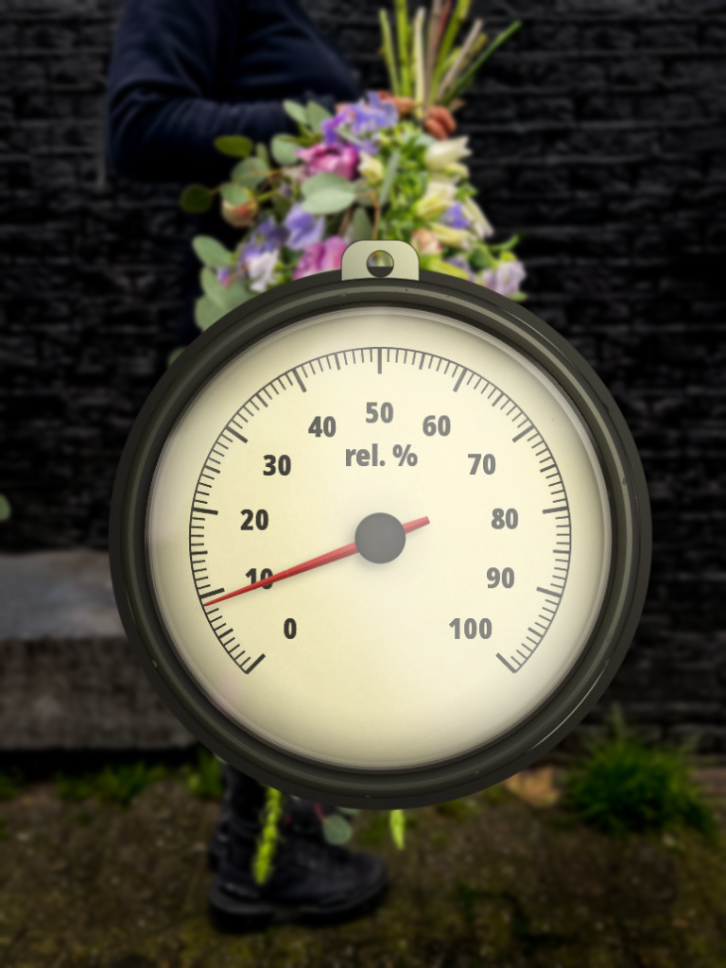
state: 9 %
